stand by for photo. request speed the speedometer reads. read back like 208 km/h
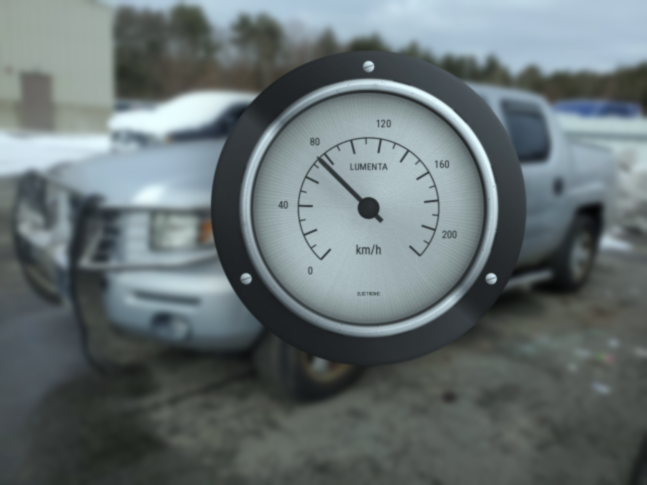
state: 75 km/h
